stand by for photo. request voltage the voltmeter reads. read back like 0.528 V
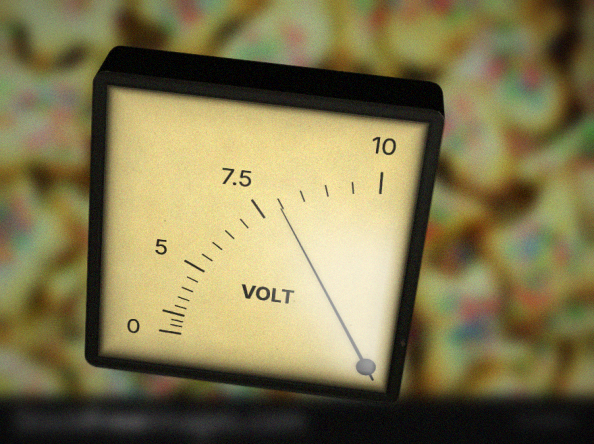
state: 8 V
